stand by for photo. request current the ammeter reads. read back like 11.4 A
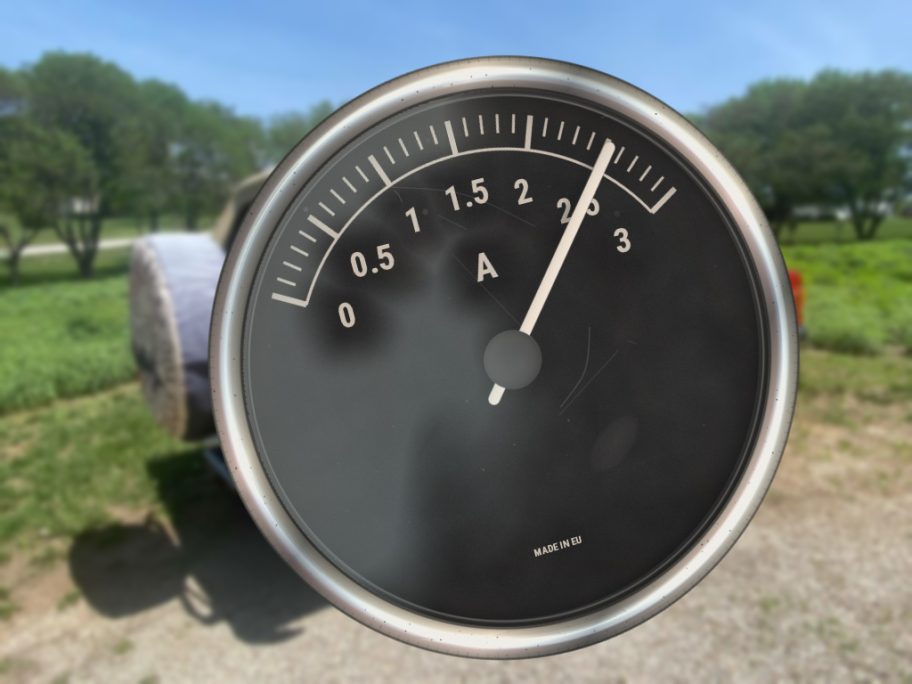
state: 2.5 A
